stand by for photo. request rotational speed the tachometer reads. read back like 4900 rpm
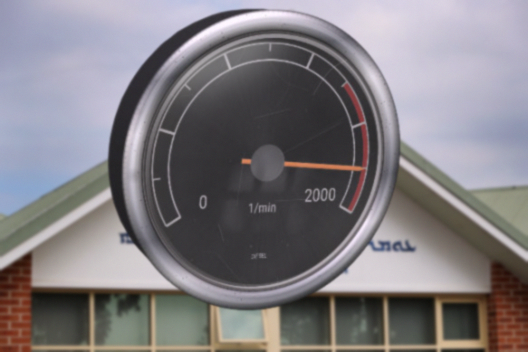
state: 1800 rpm
